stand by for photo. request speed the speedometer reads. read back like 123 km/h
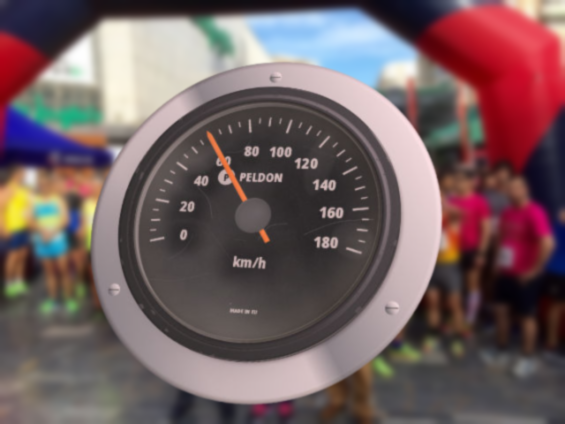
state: 60 km/h
